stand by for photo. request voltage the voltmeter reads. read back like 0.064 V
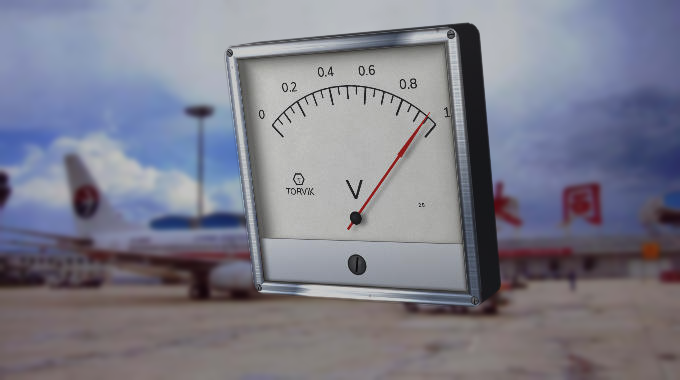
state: 0.95 V
